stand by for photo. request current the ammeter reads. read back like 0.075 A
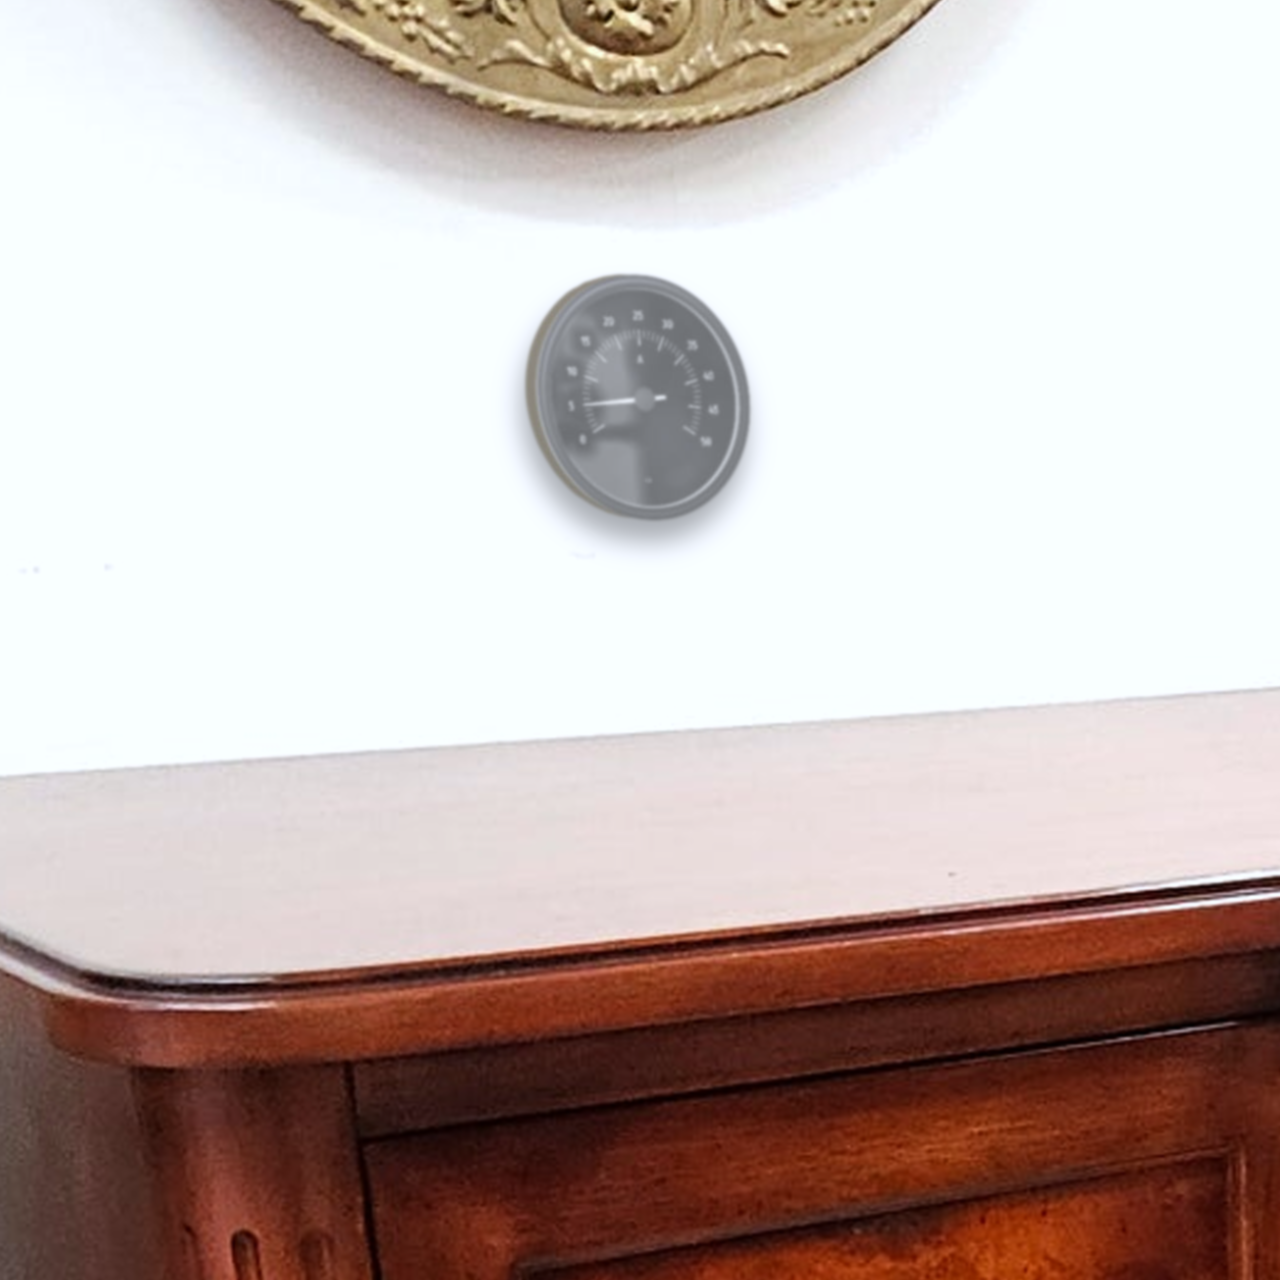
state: 5 A
